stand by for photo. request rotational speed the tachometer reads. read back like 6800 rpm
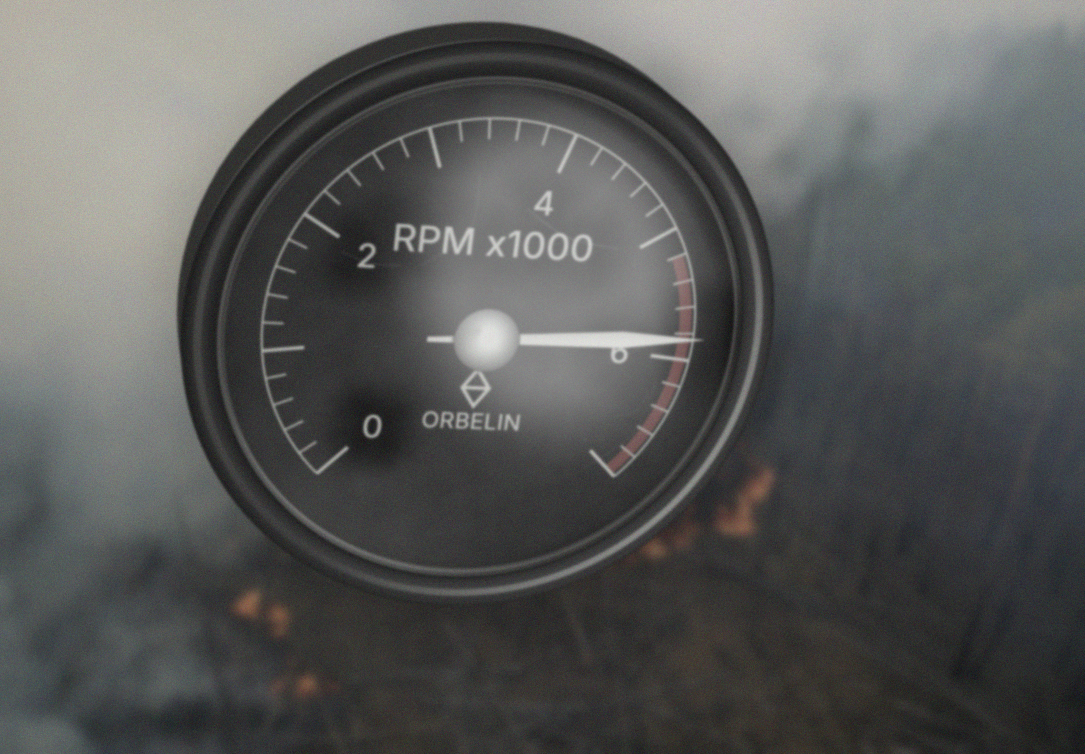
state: 5800 rpm
